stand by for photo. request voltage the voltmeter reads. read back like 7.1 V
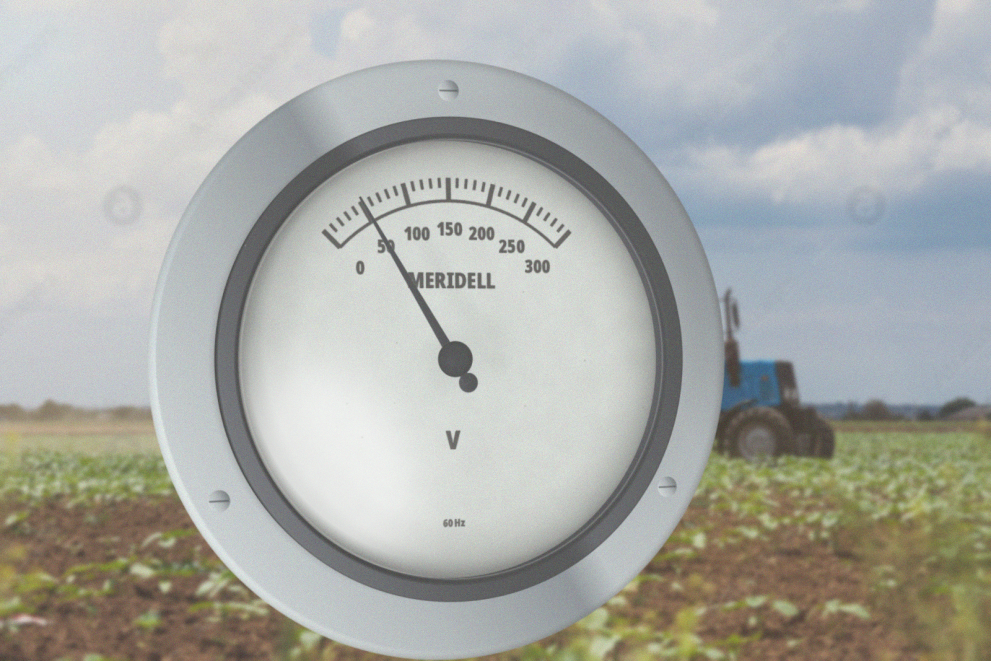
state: 50 V
